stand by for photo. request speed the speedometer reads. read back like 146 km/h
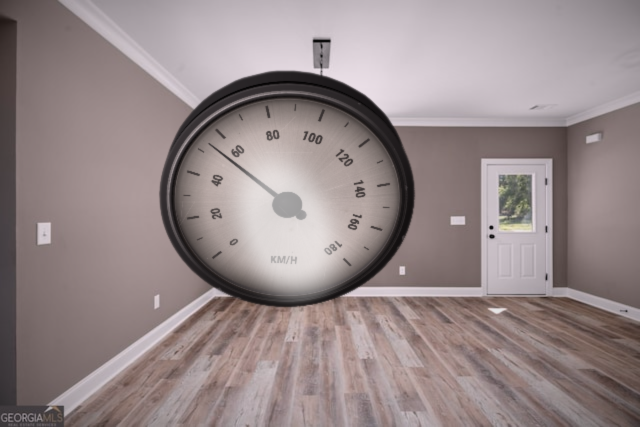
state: 55 km/h
